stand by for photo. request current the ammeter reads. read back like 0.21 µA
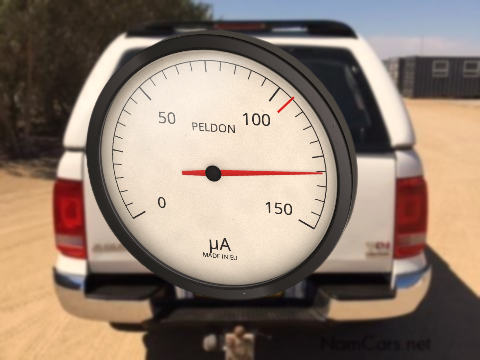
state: 130 µA
